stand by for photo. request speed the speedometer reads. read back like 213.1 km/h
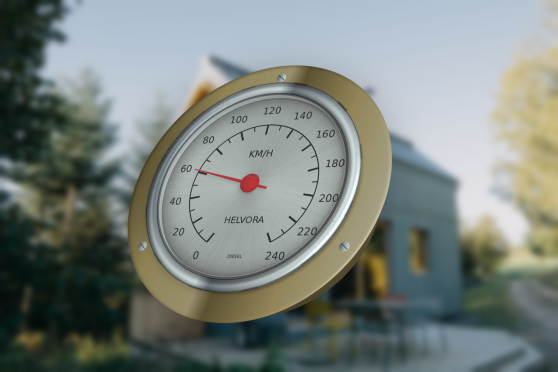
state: 60 km/h
